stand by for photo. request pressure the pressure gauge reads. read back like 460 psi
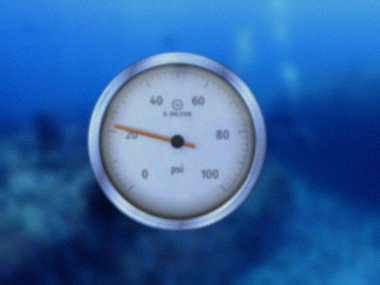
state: 22 psi
